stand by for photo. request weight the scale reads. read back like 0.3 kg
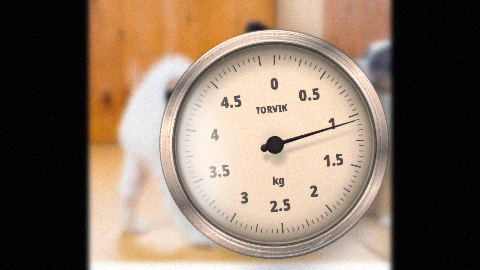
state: 1.05 kg
